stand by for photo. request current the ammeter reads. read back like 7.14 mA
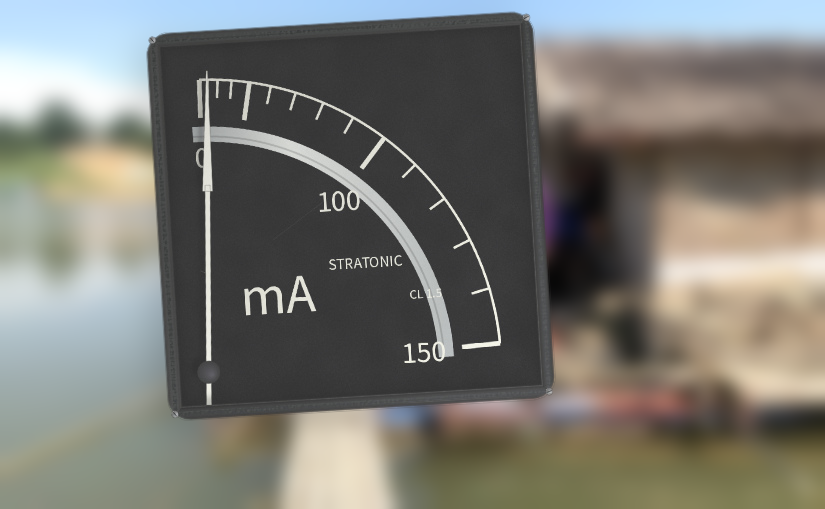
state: 20 mA
